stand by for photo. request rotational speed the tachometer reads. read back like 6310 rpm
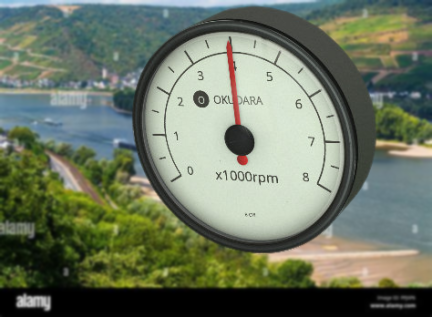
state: 4000 rpm
